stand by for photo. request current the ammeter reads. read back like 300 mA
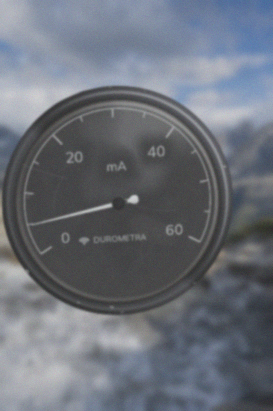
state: 5 mA
